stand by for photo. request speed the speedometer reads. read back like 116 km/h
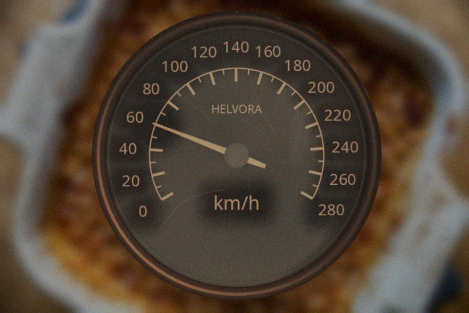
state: 60 km/h
